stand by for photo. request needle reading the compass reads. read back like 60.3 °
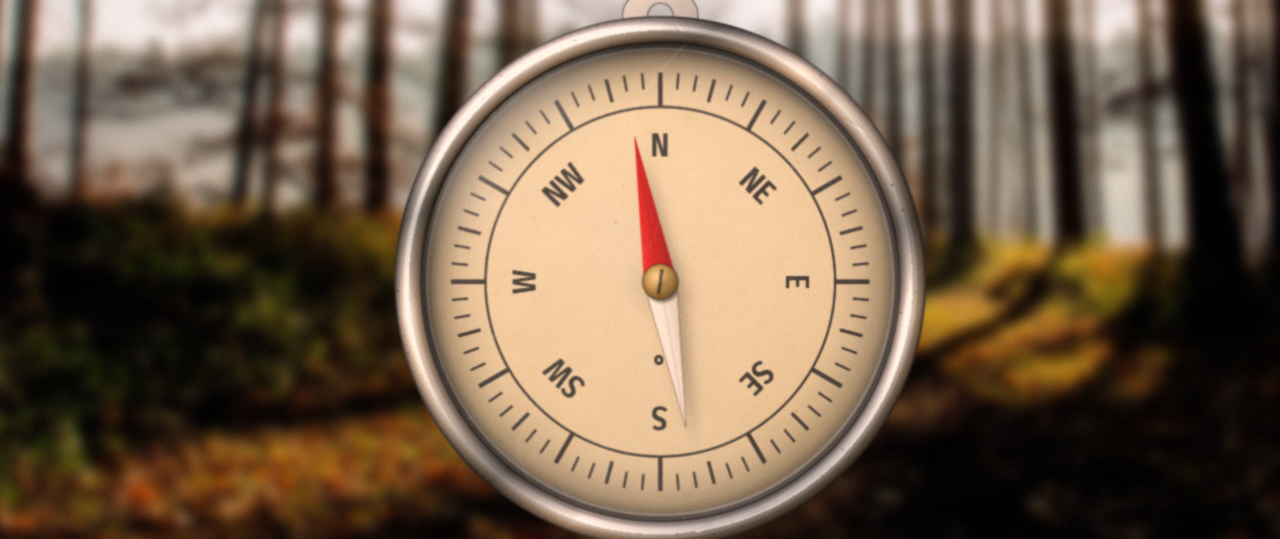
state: 350 °
